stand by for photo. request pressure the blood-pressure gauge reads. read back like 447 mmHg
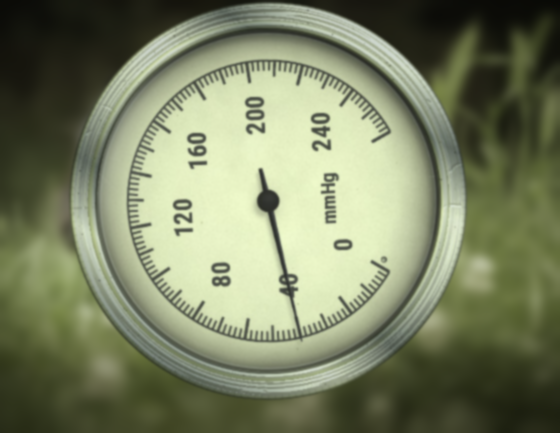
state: 40 mmHg
